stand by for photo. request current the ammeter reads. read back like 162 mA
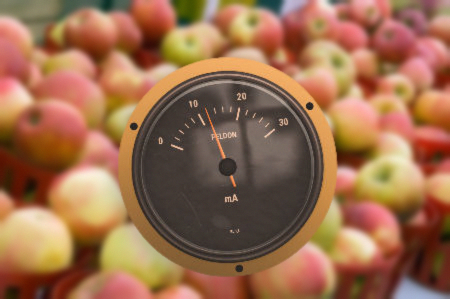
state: 12 mA
